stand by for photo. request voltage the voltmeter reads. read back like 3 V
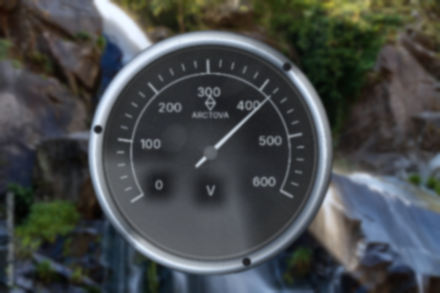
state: 420 V
